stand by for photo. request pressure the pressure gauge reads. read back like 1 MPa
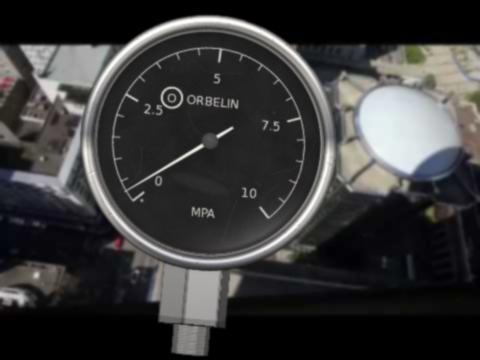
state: 0.25 MPa
